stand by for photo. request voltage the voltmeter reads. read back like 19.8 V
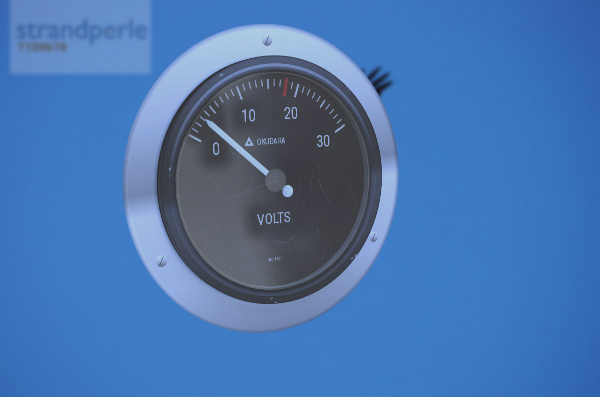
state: 3 V
